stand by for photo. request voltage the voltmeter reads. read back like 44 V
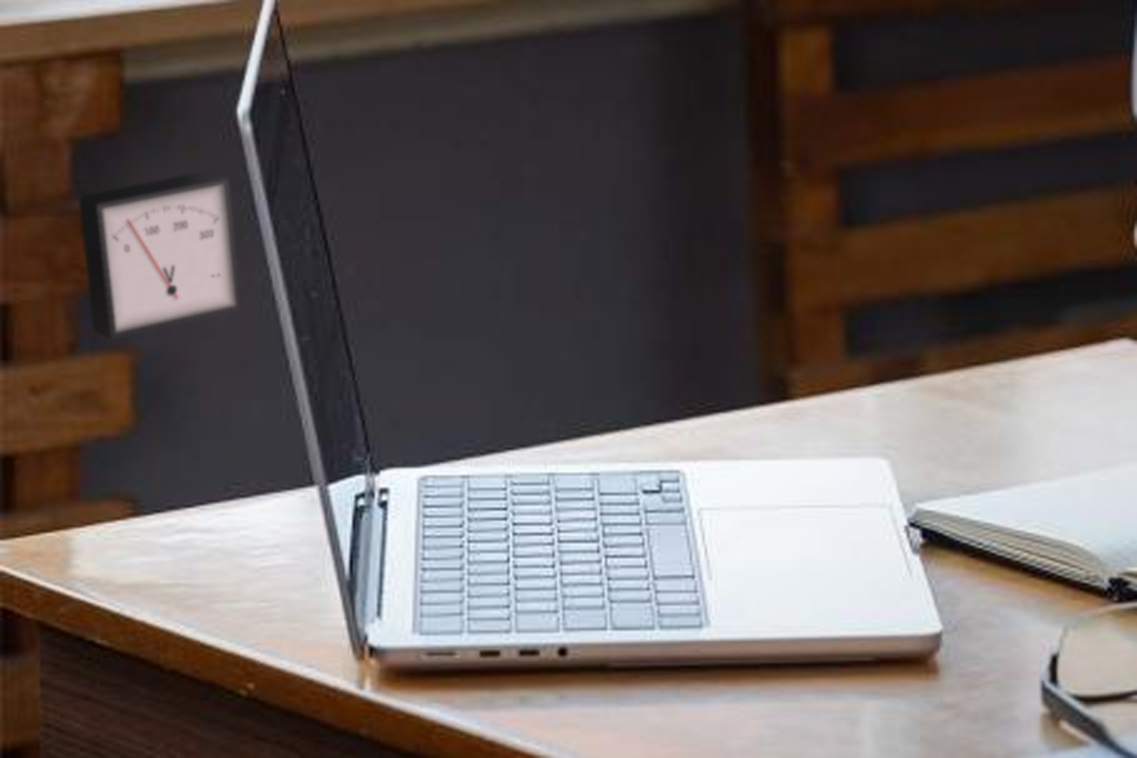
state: 50 V
